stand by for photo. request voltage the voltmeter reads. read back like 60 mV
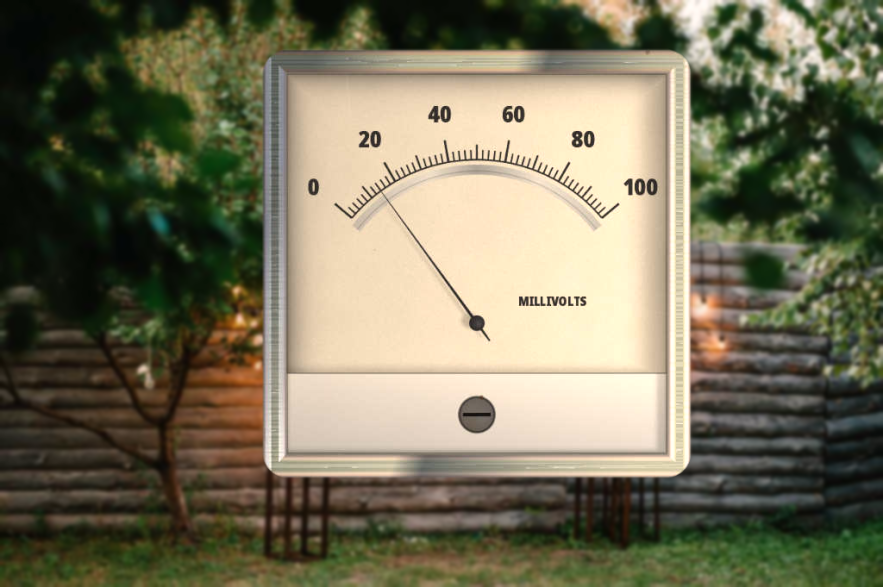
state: 14 mV
